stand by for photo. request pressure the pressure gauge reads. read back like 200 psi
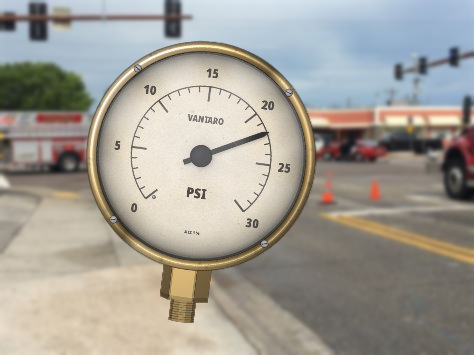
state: 22 psi
